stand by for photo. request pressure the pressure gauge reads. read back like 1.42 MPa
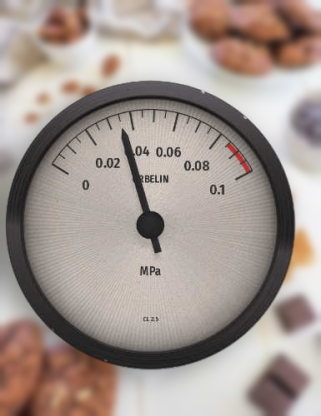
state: 0.035 MPa
